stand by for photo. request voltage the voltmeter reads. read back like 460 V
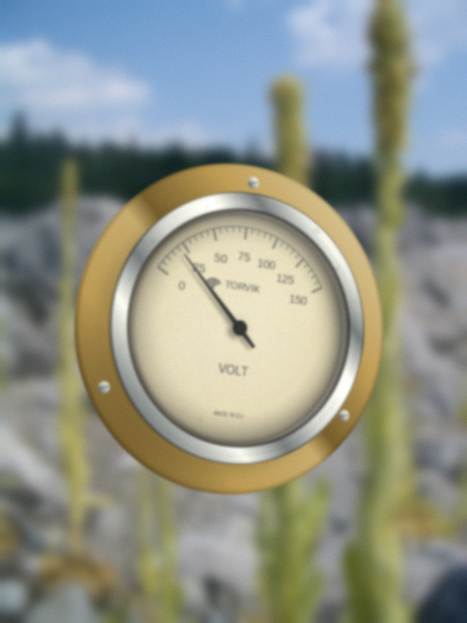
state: 20 V
